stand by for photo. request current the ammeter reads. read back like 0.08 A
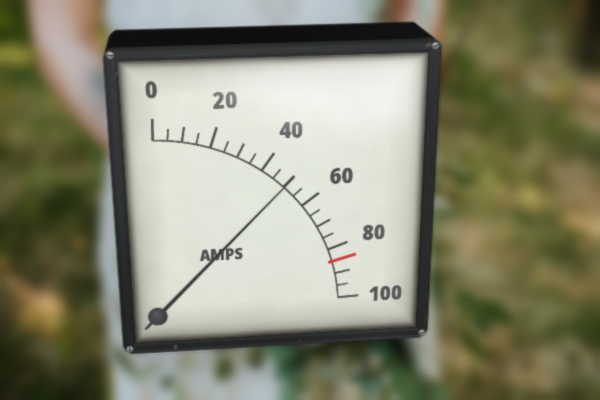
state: 50 A
